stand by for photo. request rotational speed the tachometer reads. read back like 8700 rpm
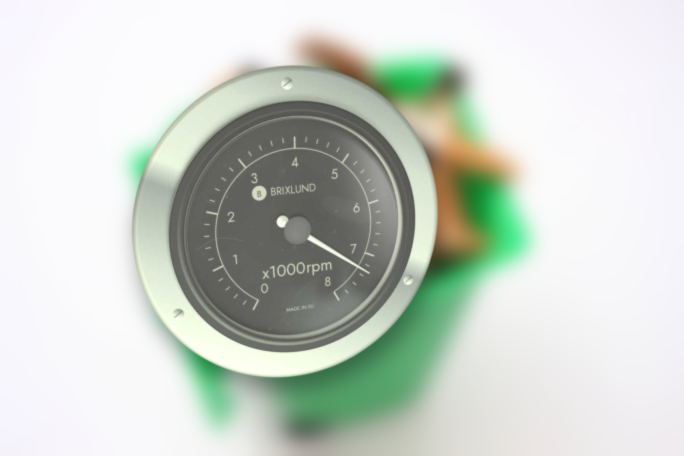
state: 7300 rpm
